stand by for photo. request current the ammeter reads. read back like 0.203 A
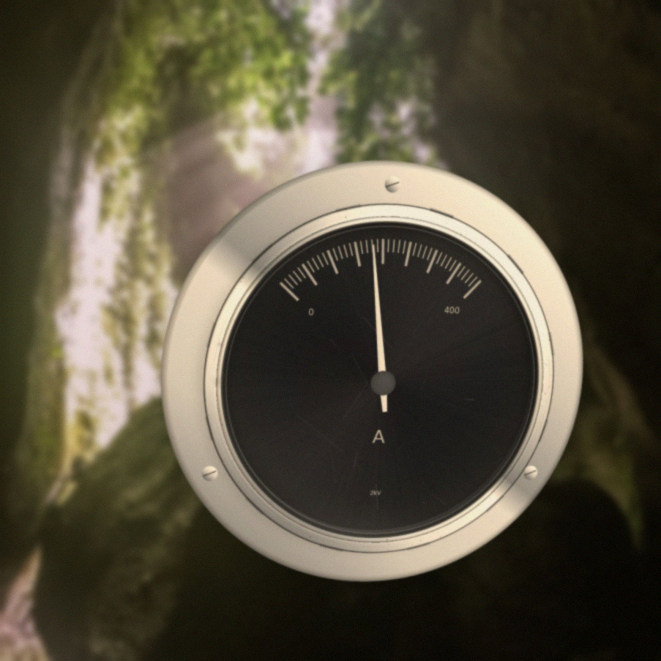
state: 180 A
